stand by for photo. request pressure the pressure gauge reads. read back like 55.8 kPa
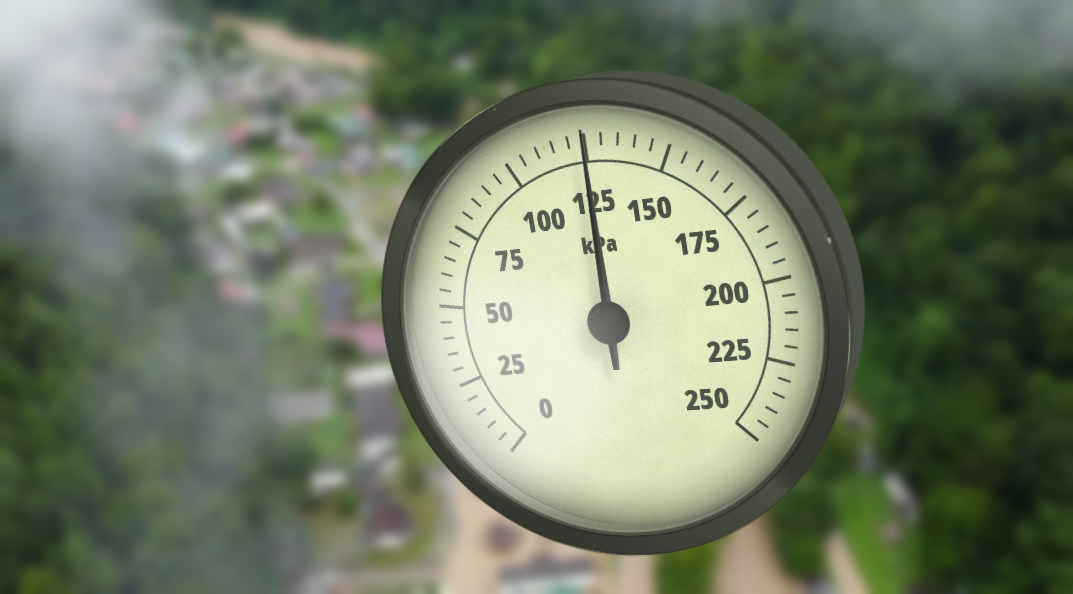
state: 125 kPa
